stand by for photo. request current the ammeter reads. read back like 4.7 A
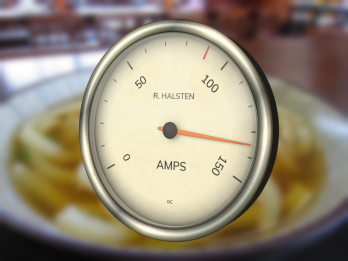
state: 135 A
